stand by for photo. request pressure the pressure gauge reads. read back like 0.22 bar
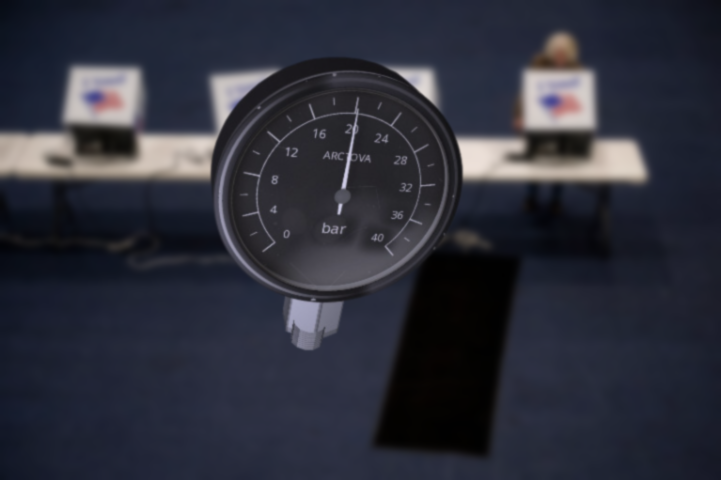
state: 20 bar
